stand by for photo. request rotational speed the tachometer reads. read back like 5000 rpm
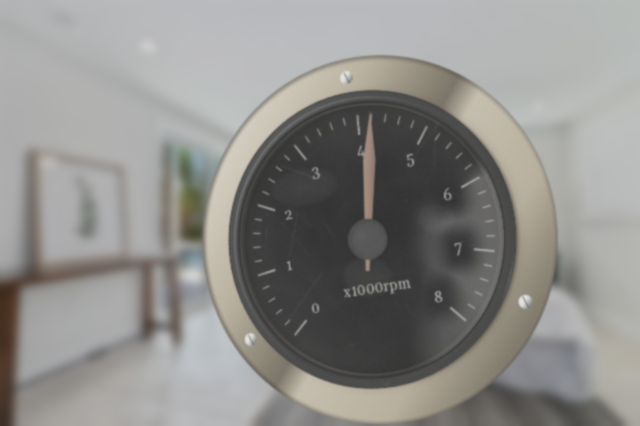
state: 4200 rpm
